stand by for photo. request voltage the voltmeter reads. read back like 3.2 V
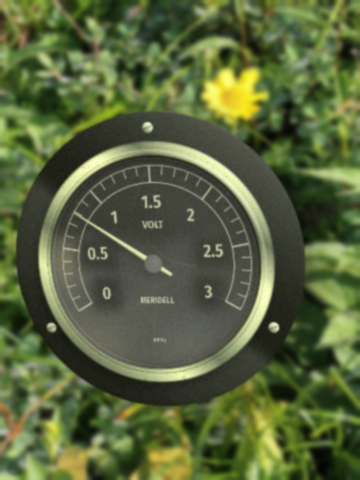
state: 0.8 V
